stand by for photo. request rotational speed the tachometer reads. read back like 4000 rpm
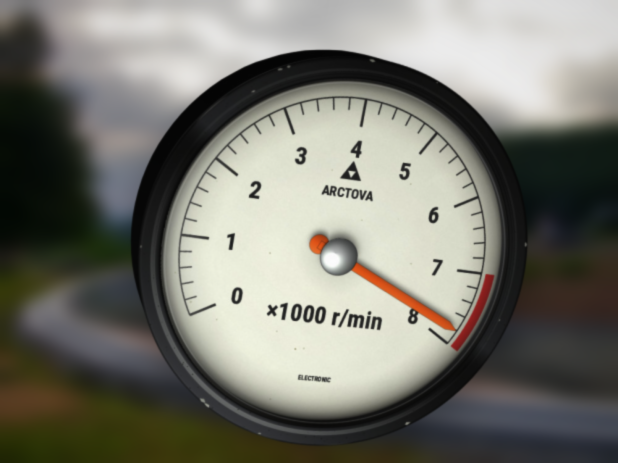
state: 7800 rpm
